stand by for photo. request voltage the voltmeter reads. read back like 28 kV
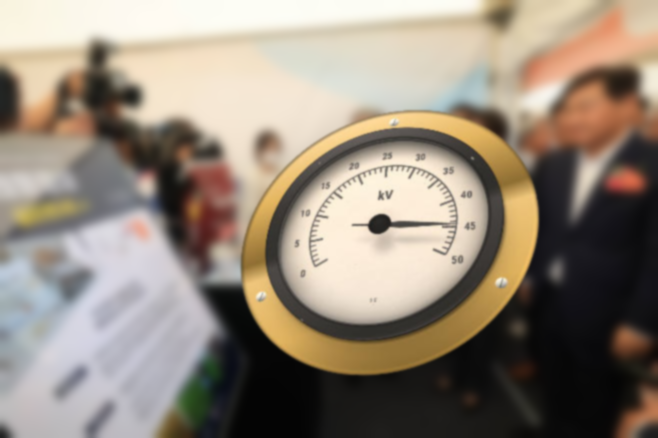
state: 45 kV
